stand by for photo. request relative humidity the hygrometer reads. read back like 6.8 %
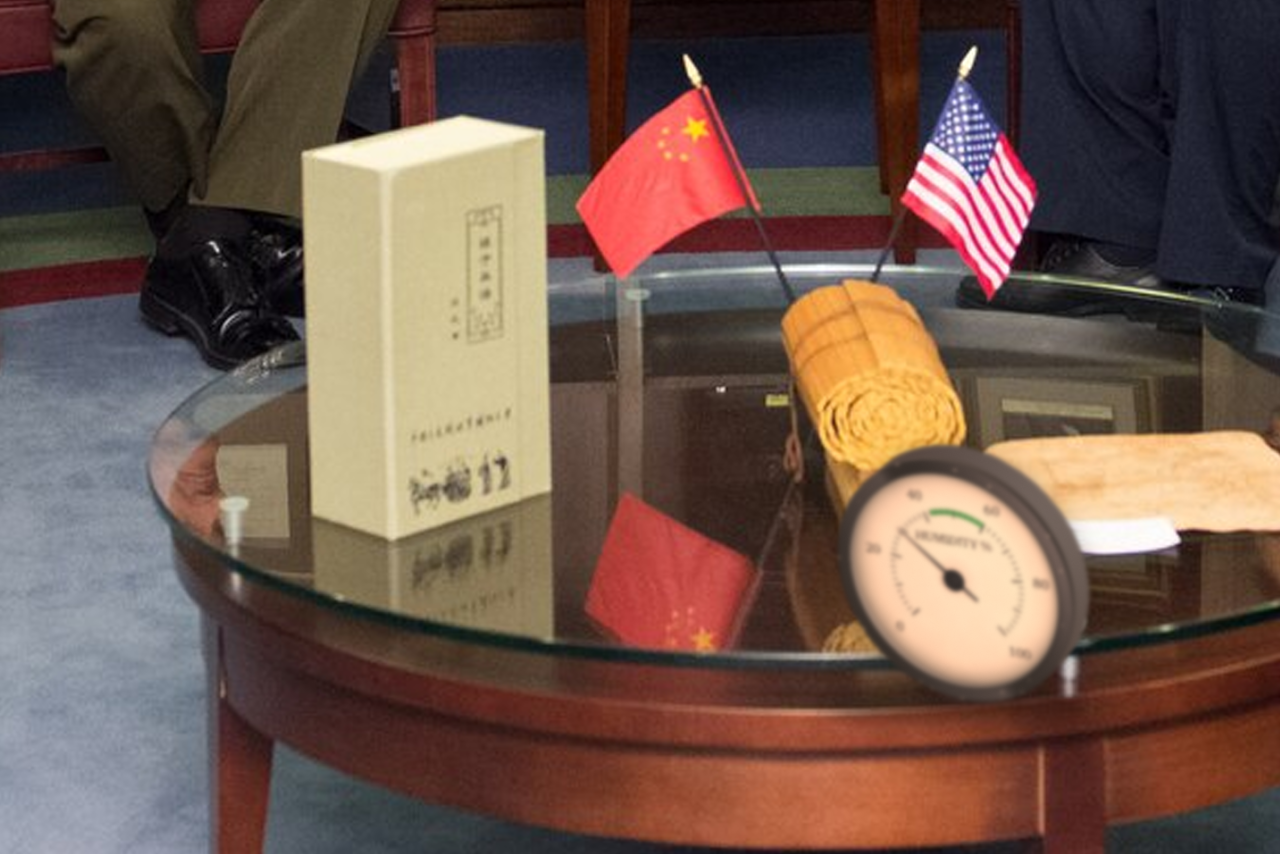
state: 30 %
